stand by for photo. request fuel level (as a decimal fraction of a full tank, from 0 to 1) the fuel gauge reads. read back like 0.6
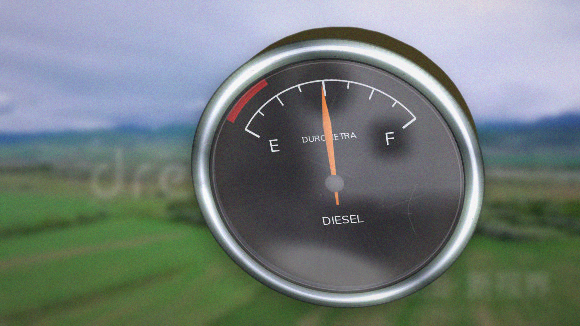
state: 0.5
